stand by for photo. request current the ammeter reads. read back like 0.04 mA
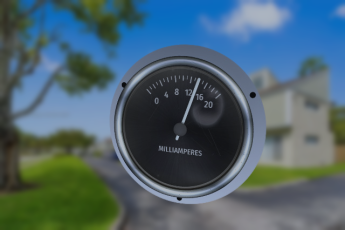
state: 14 mA
